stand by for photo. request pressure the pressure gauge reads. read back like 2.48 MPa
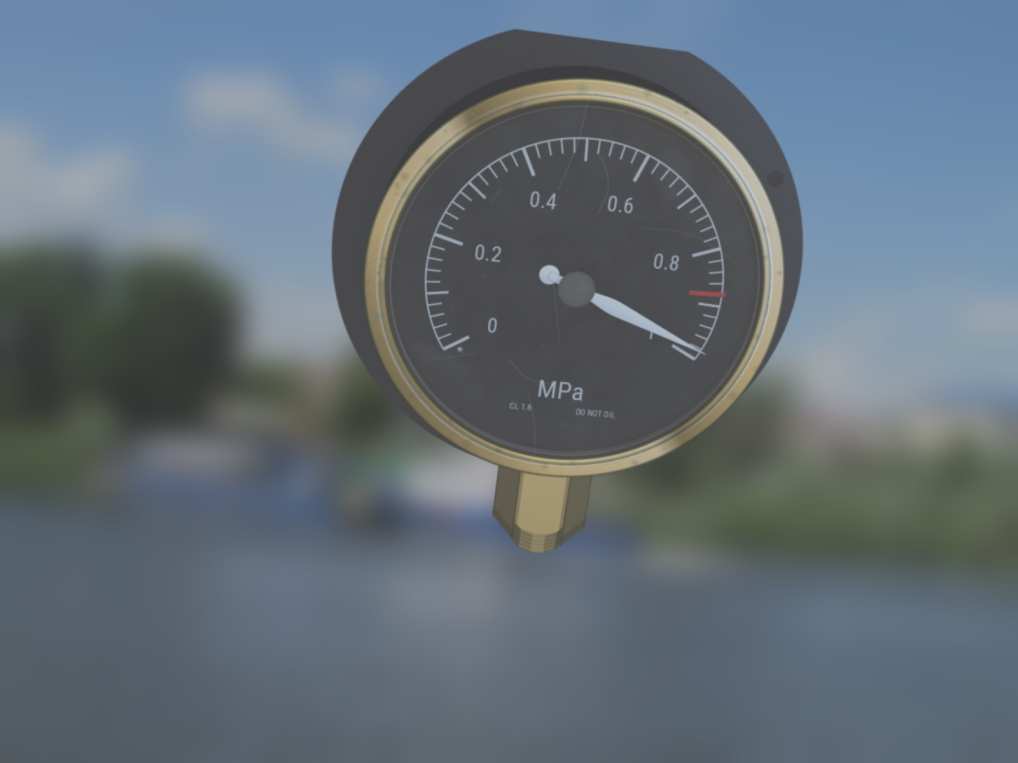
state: 0.98 MPa
